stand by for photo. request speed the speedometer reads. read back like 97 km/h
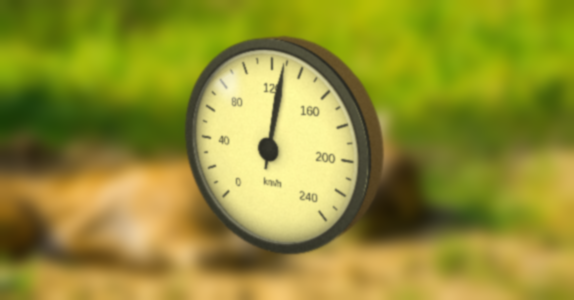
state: 130 km/h
